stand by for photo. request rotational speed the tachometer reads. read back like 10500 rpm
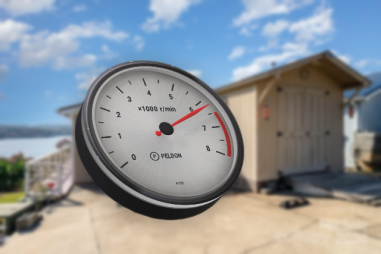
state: 6250 rpm
